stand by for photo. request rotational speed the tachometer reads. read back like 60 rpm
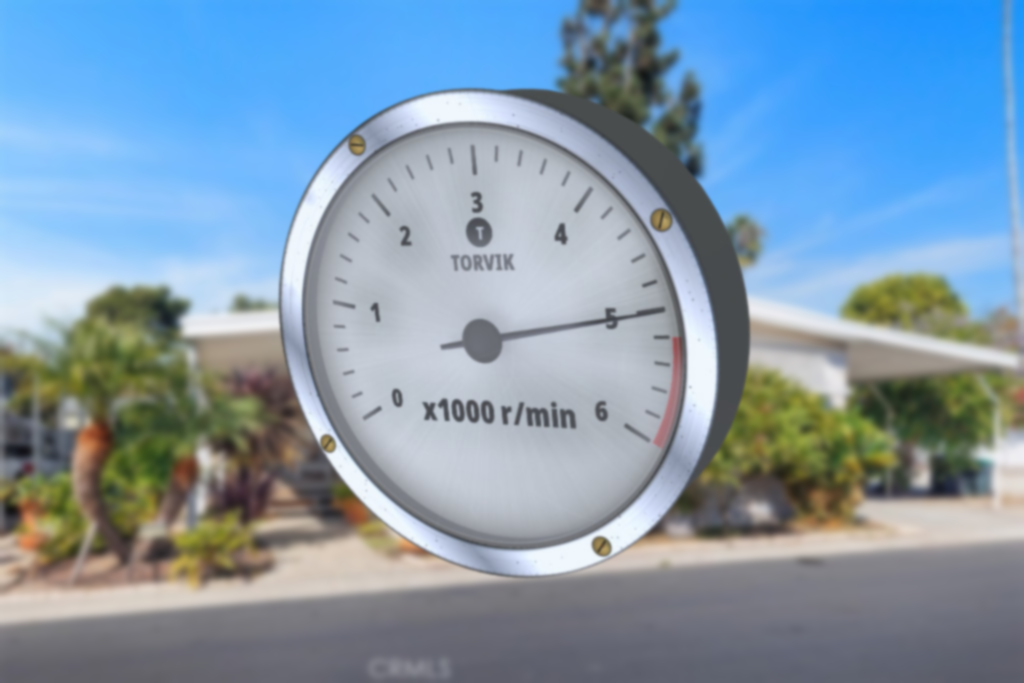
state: 5000 rpm
